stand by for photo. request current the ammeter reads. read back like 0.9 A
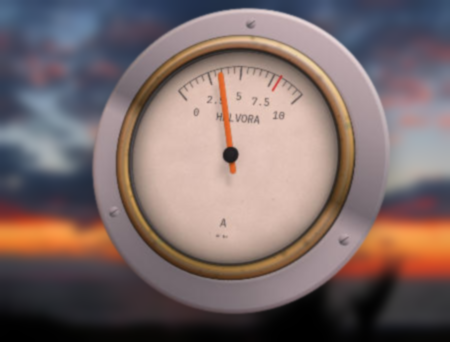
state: 3.5 A
